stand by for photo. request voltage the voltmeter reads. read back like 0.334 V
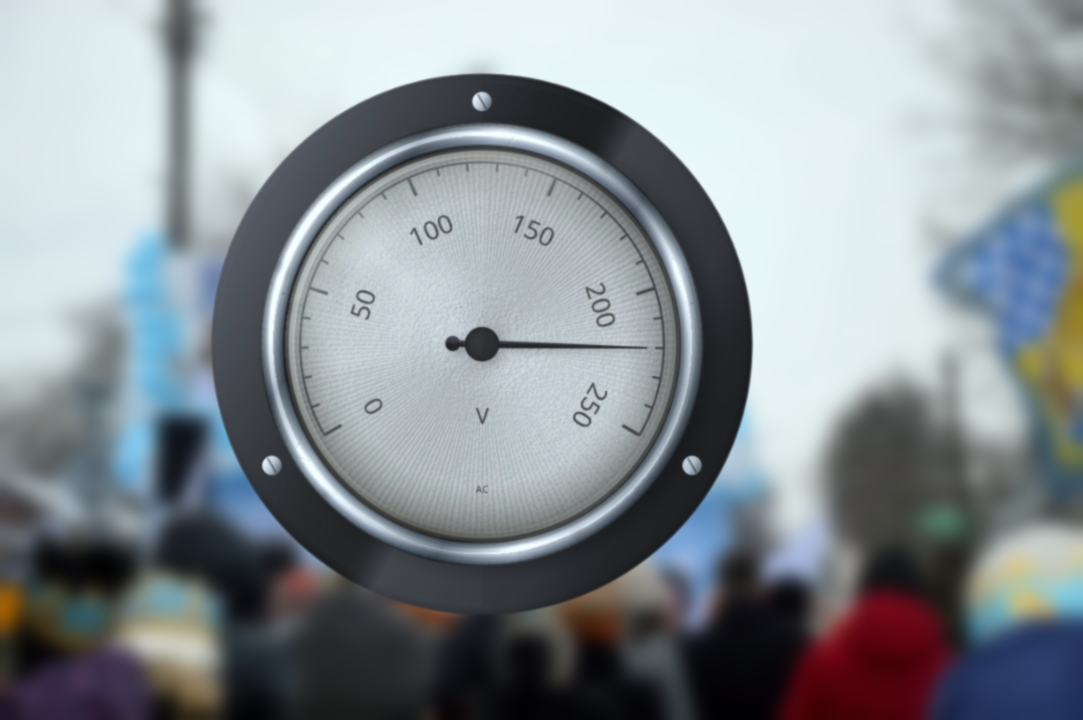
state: 220 V
